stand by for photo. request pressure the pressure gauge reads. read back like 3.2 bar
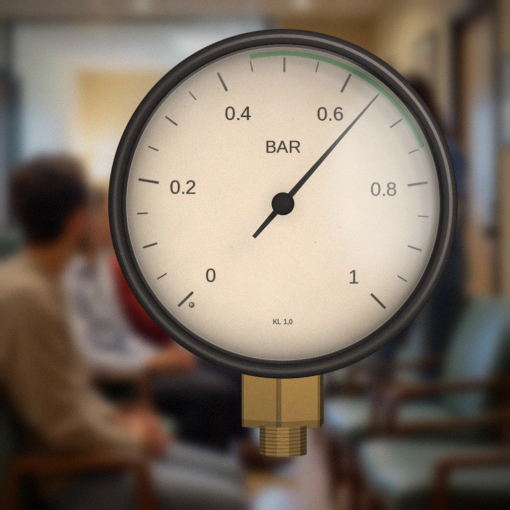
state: 0.65 bar
